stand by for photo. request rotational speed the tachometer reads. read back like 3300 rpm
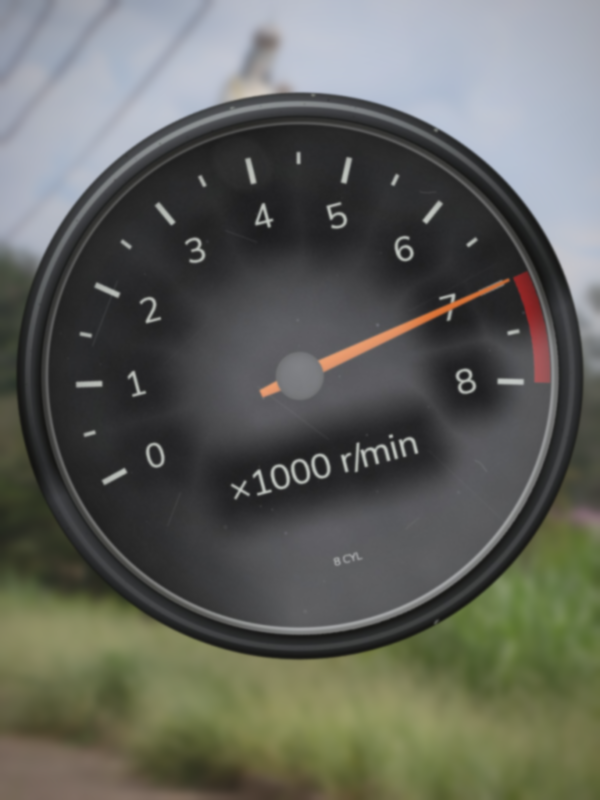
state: 7000 rpm
